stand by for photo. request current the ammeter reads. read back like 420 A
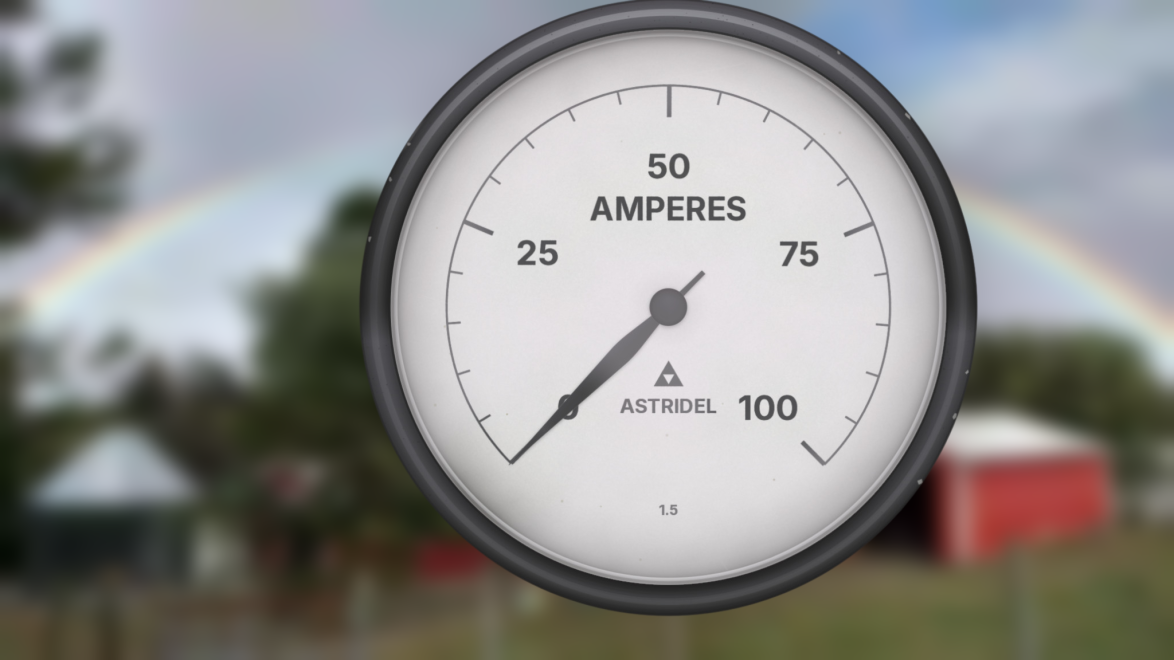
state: 0 A
